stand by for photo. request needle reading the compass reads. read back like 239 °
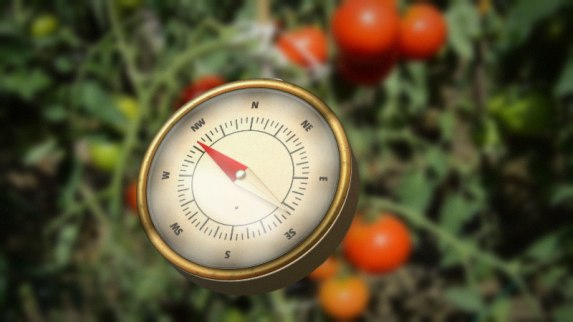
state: 305 °
